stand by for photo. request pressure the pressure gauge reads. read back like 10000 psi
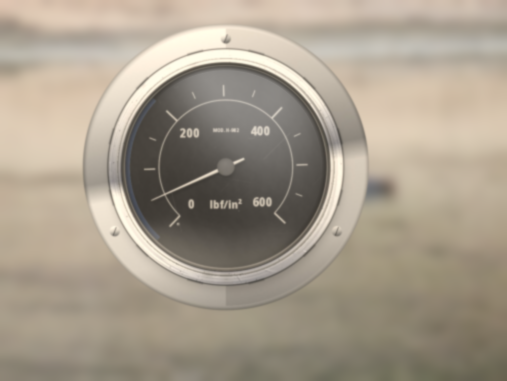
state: 50 psi
